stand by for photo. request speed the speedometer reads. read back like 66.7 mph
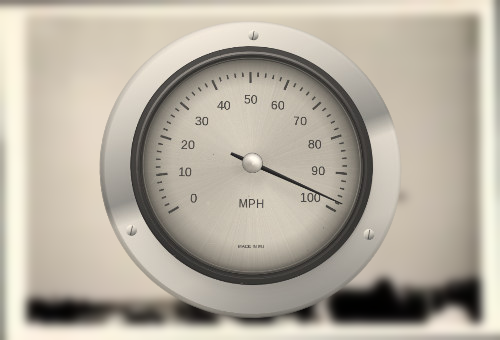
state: 98 mph
